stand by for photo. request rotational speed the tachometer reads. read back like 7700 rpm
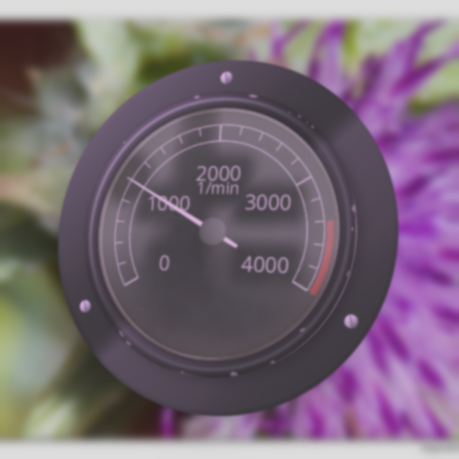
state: 1000 rpm
